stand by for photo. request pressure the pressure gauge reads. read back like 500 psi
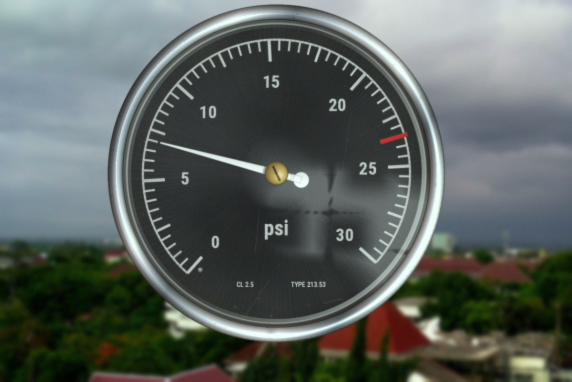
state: 7 psi
